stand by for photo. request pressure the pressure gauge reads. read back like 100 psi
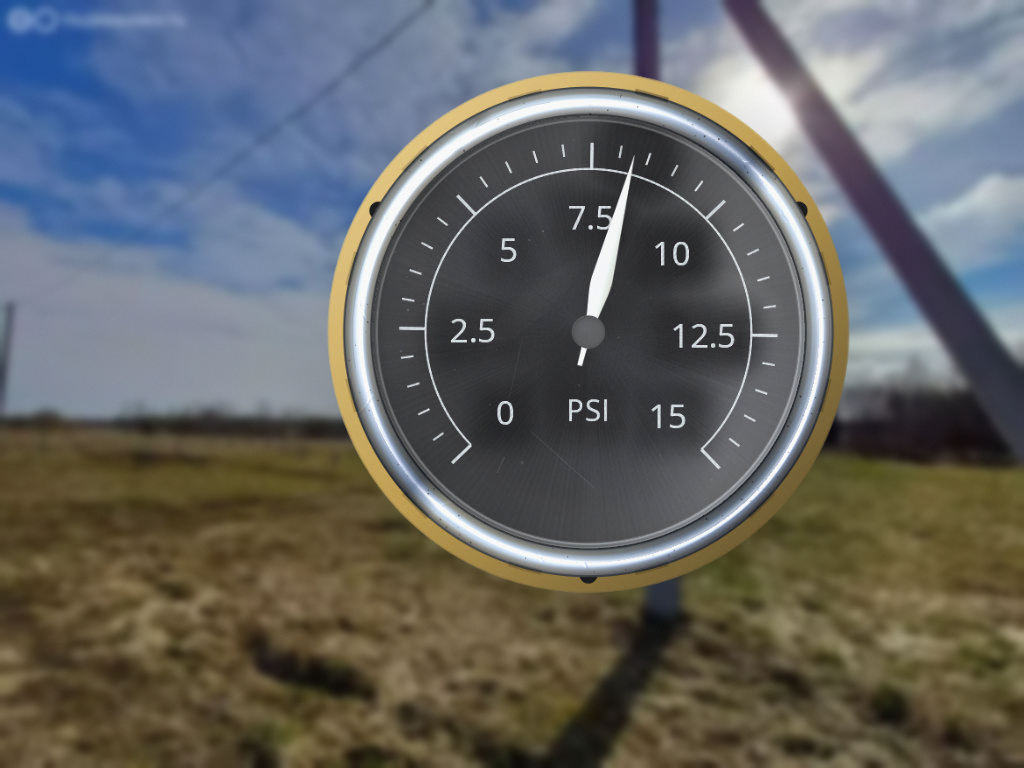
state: 8.25 psi
